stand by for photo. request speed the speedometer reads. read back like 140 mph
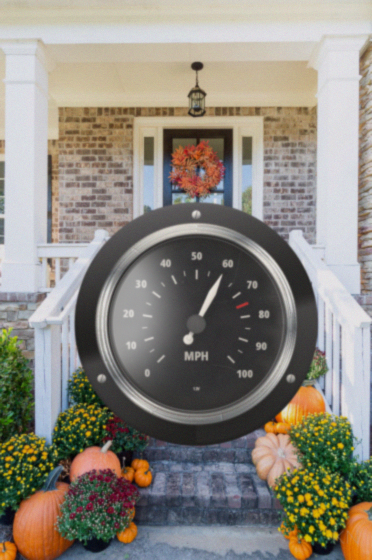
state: 60 mph
